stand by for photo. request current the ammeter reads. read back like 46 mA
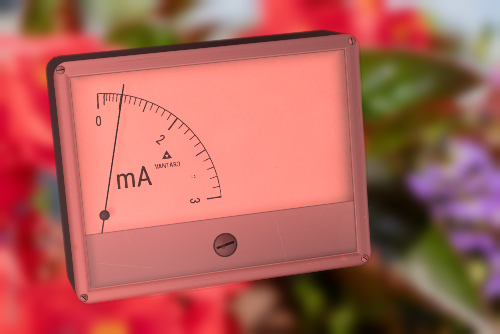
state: 1 mA
